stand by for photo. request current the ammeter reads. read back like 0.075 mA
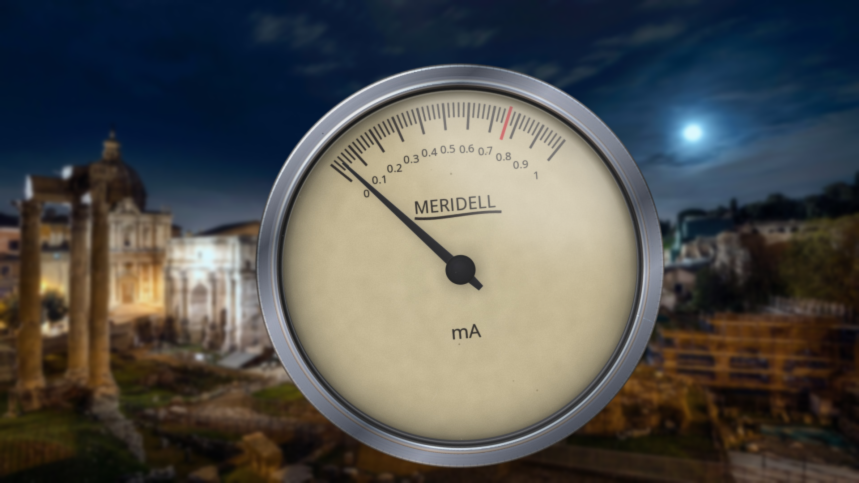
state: 0.04 mA
